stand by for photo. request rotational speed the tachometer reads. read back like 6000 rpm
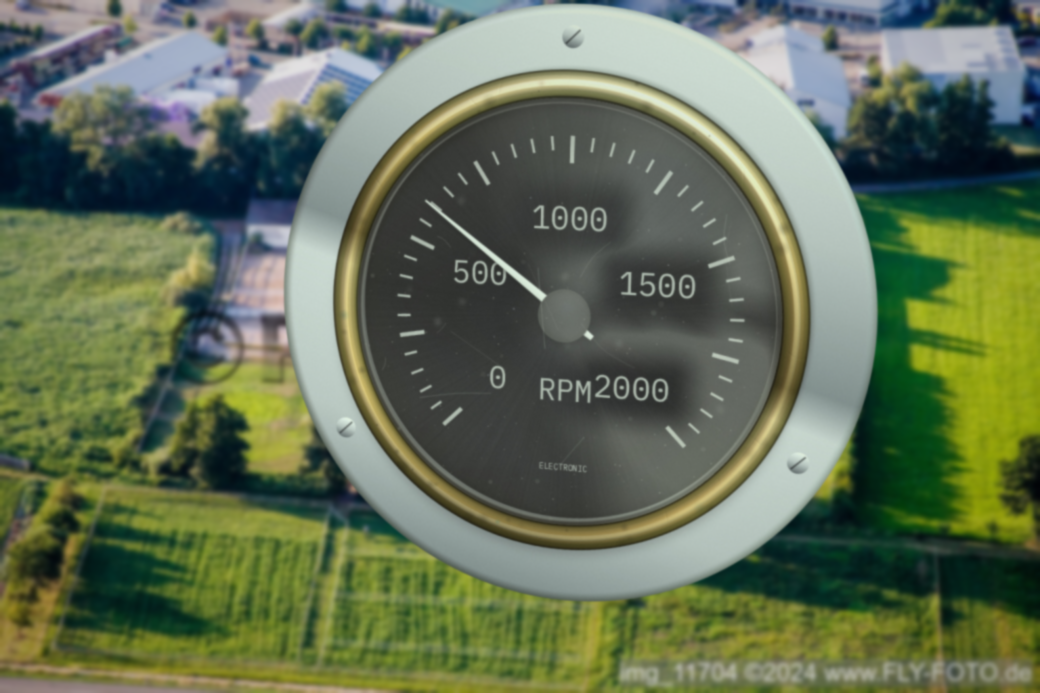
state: 600 rpm
